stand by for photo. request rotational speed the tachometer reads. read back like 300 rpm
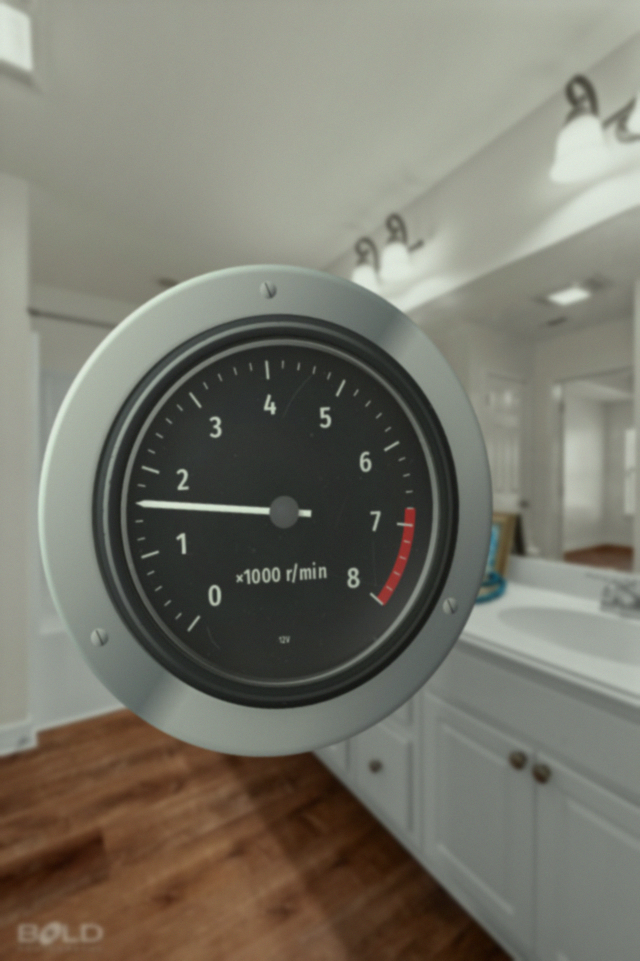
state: 1600 rpm
